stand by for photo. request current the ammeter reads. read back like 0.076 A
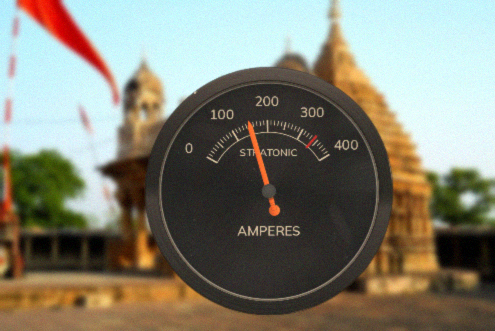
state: 150 A
